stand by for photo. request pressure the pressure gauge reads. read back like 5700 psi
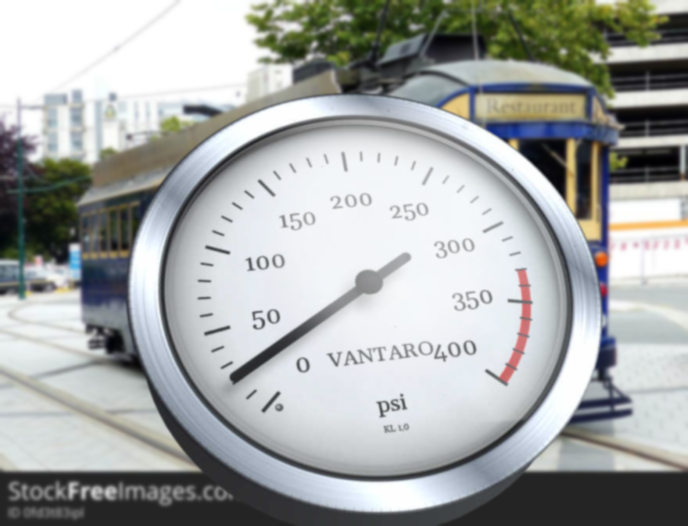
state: 20 psi
